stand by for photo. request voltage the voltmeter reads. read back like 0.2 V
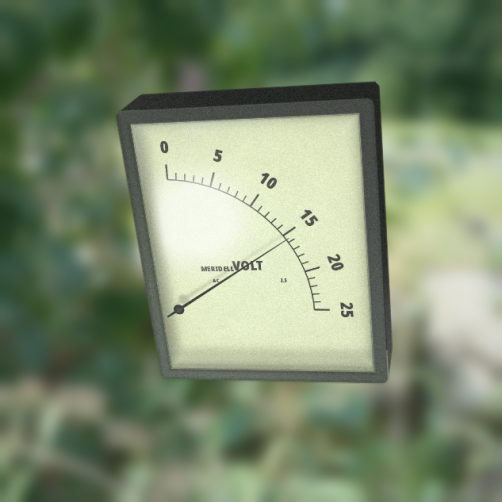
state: 15.5 V
